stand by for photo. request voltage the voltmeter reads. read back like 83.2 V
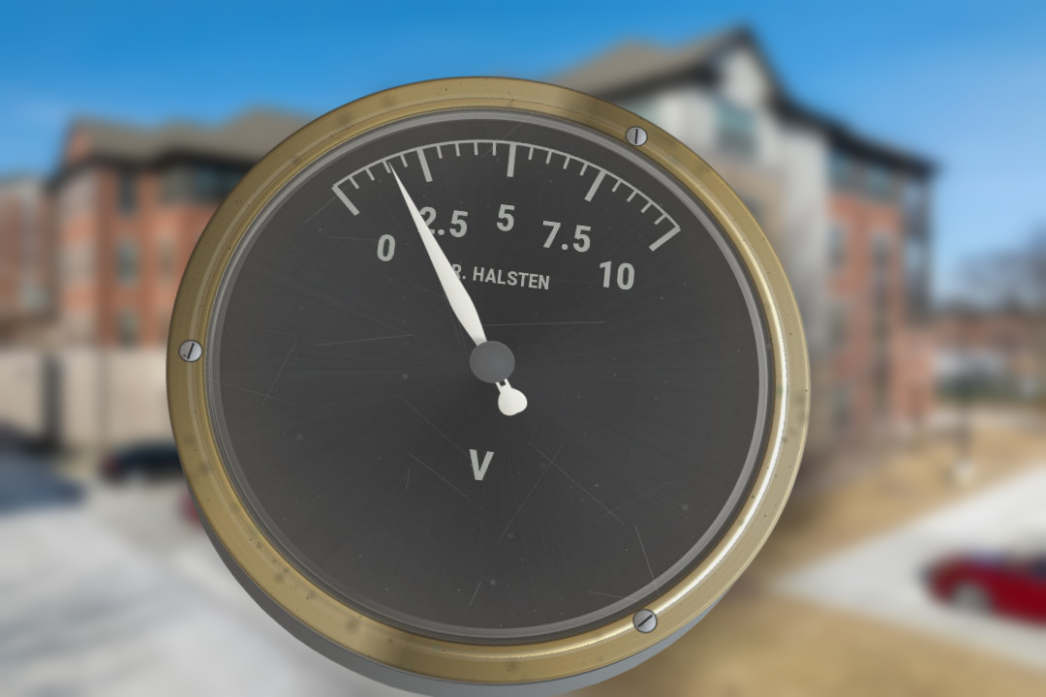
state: 1.5 V
